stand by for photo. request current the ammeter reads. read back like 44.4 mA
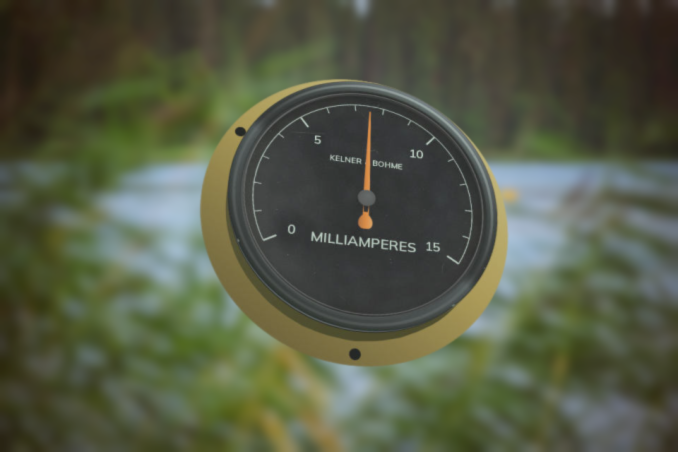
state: 7.5 mA
